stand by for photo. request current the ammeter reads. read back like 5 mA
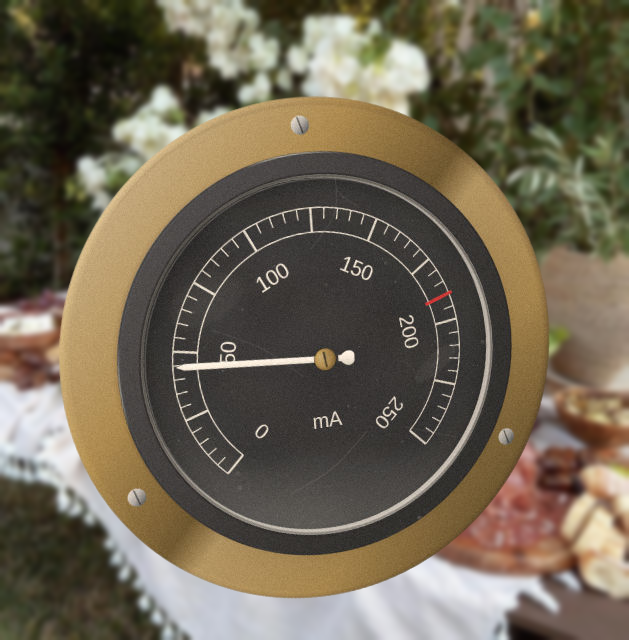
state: 45 mA
